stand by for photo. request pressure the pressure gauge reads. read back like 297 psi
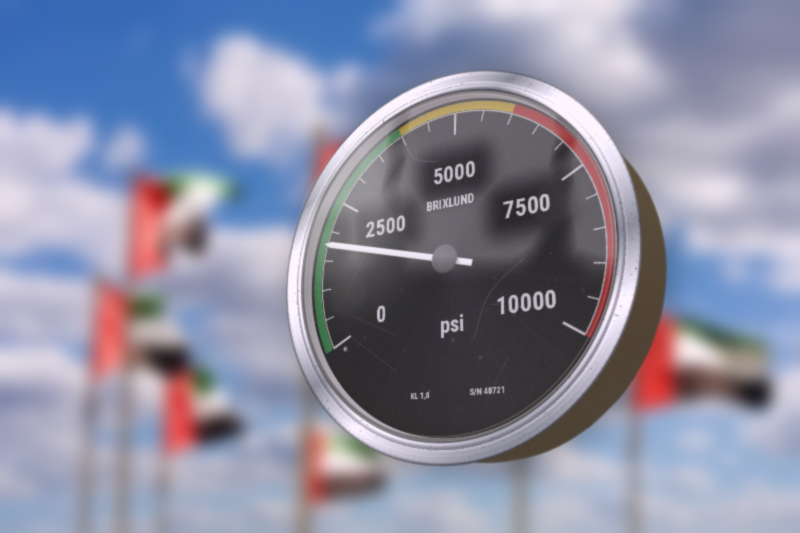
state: 1750 psi
